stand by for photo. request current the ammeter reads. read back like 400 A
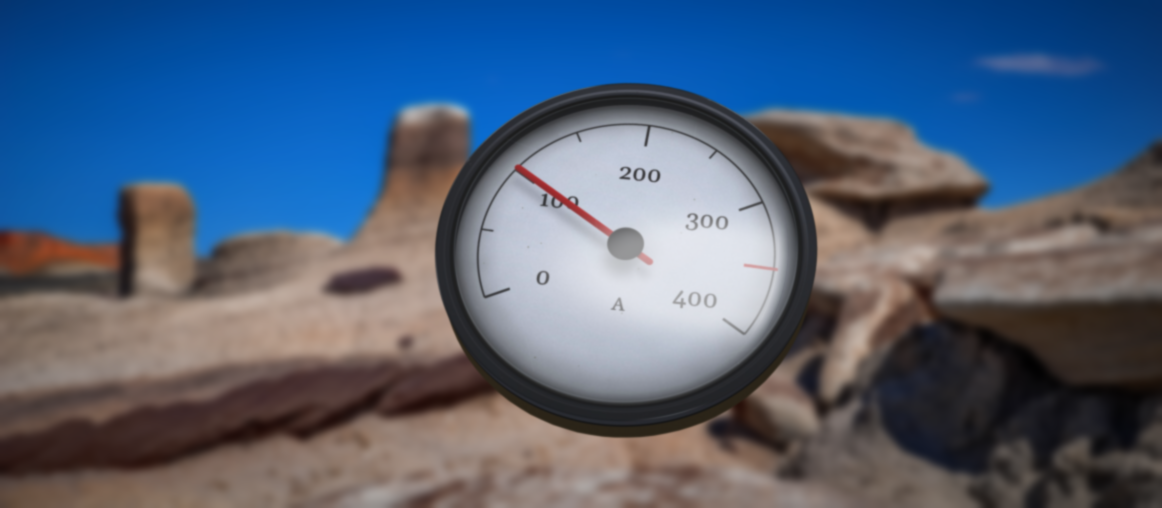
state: 100 A
